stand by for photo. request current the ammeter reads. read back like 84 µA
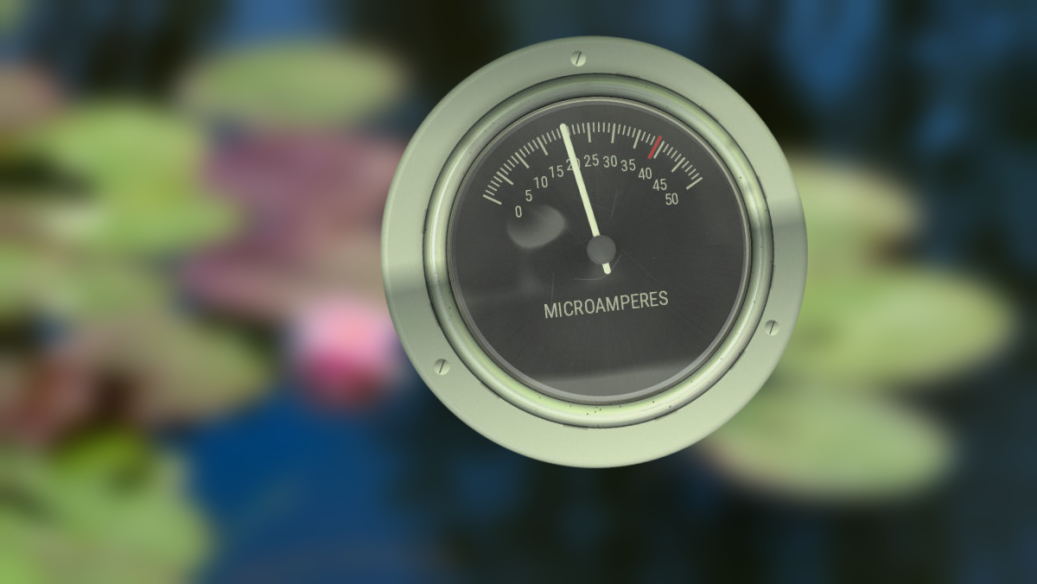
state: 20 µA
